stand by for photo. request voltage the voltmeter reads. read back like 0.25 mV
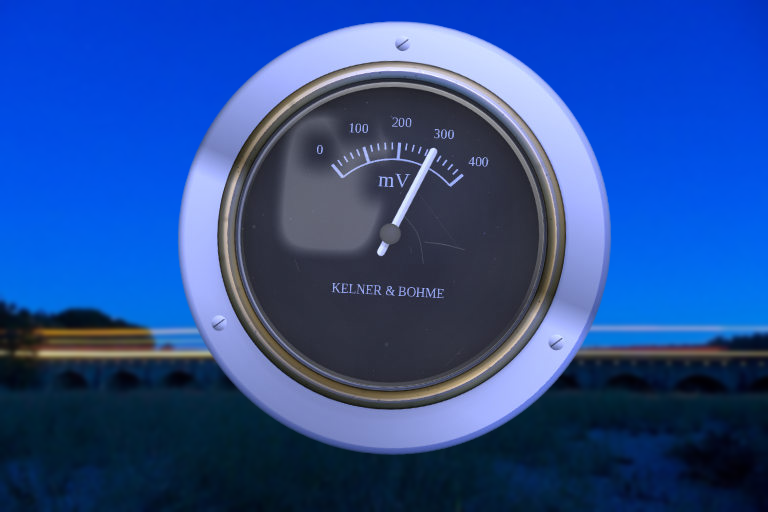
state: 300 mV
